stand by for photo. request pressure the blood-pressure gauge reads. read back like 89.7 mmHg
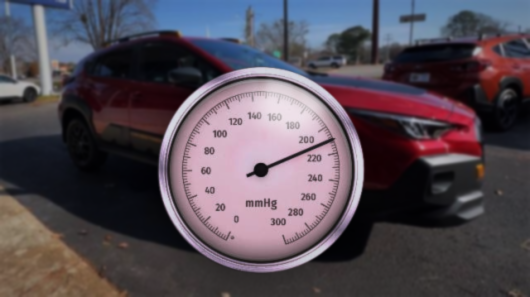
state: 210 mmHg
